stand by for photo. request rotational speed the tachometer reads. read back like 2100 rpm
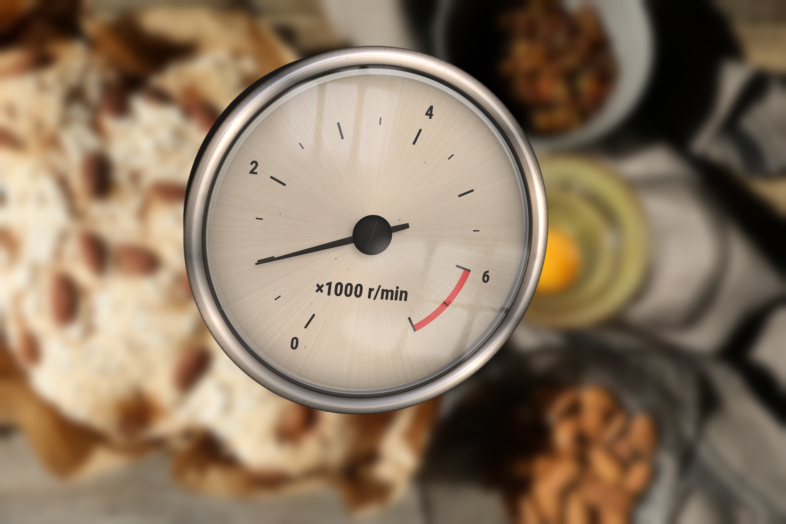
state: 1000 rpm
